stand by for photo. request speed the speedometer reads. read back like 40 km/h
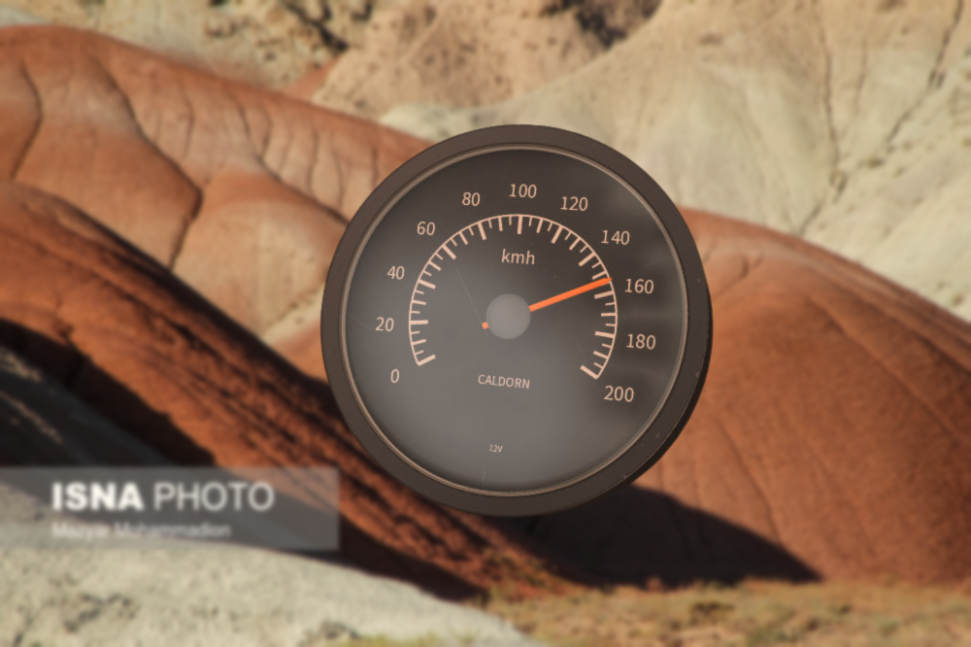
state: 155 km/h
